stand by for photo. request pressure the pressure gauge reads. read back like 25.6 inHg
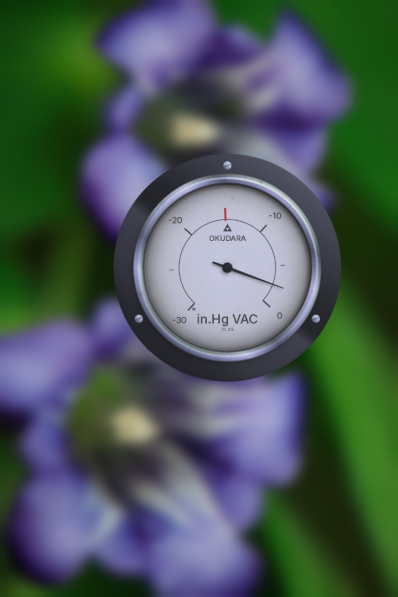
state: -2.5 inHg
